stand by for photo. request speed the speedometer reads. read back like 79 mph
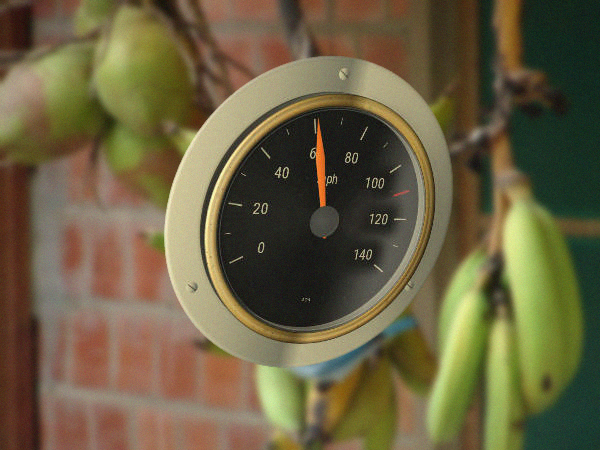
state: 60 mph
